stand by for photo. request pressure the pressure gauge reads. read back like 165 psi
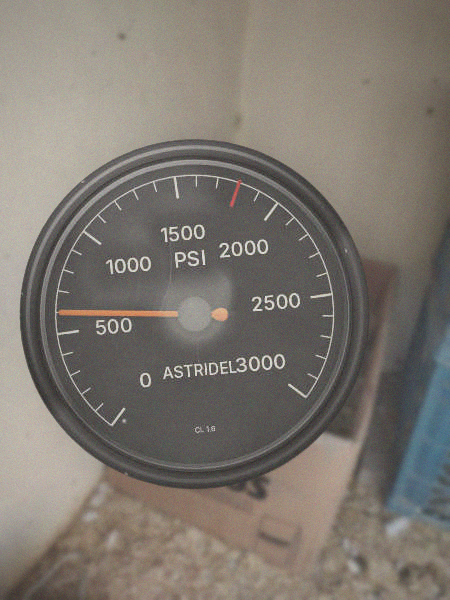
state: 600 psi
